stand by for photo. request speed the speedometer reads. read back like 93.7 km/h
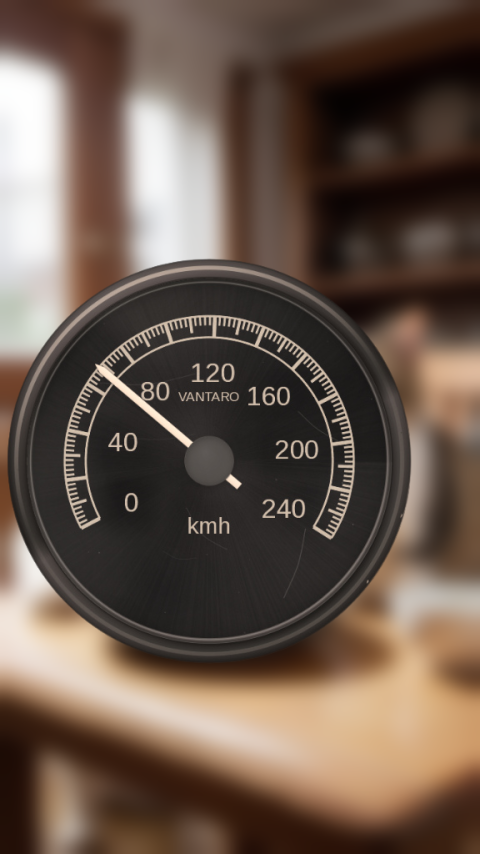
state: 68 km/h
